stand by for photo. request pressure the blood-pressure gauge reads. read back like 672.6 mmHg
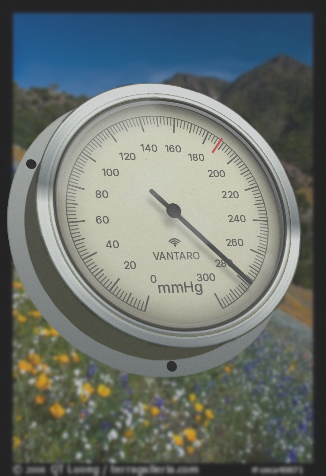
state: 280 mmHg
